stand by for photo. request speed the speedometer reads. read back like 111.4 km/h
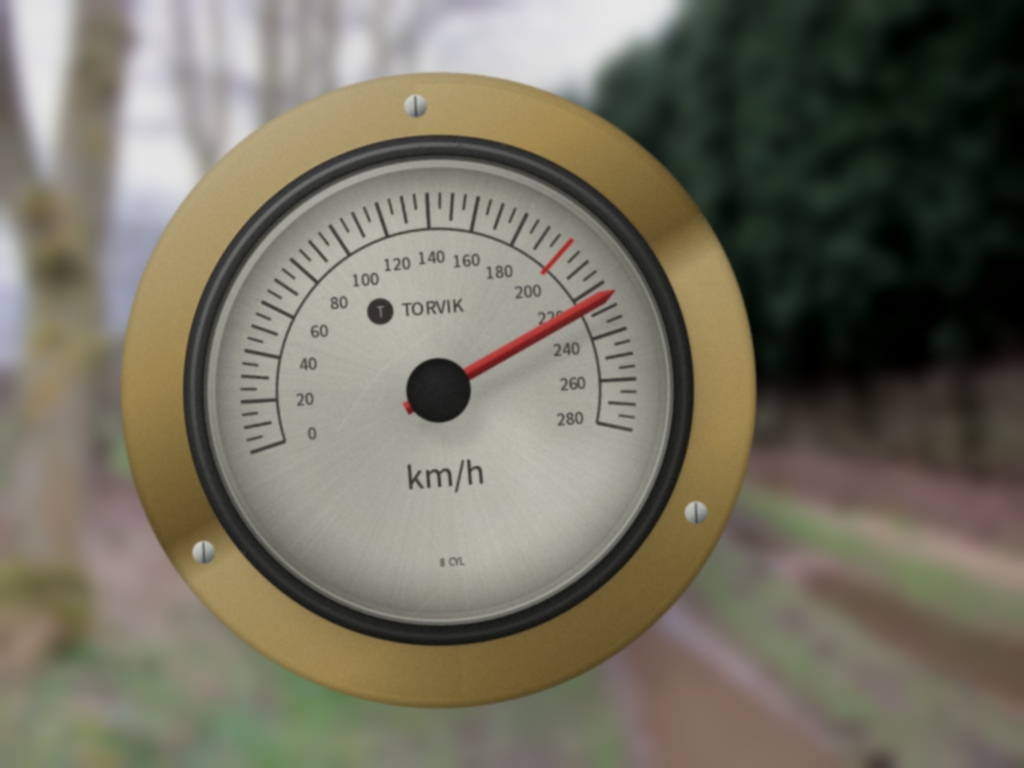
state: 225 km/h
